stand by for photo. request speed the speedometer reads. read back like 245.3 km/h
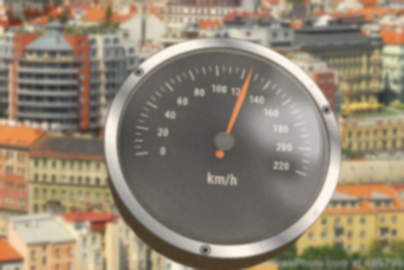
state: 125 km/h
